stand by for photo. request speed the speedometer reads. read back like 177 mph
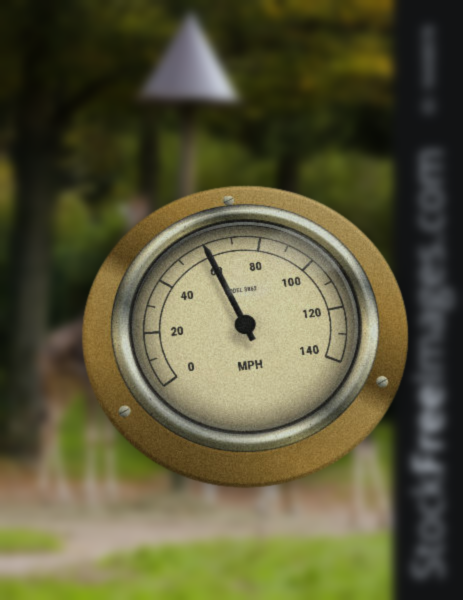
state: 60 mph
